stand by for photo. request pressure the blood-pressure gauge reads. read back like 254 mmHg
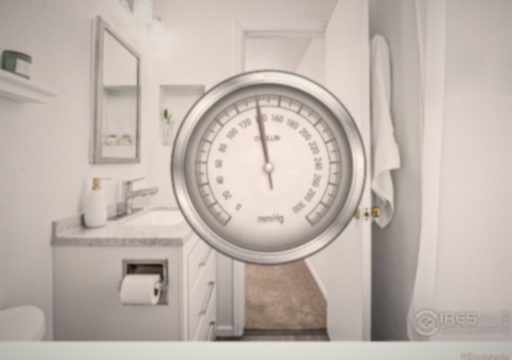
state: 140 mmHg
